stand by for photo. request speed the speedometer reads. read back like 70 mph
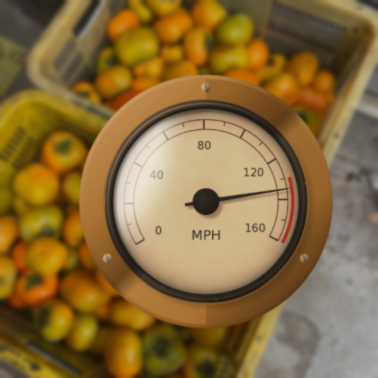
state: 135 mph
